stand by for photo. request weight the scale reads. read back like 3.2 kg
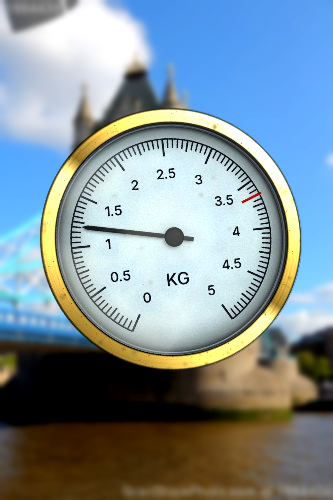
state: 1.2 kg
